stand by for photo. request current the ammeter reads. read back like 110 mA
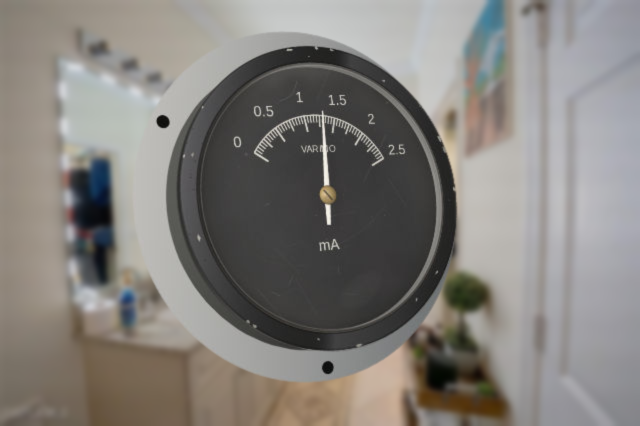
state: 1.25 mA
